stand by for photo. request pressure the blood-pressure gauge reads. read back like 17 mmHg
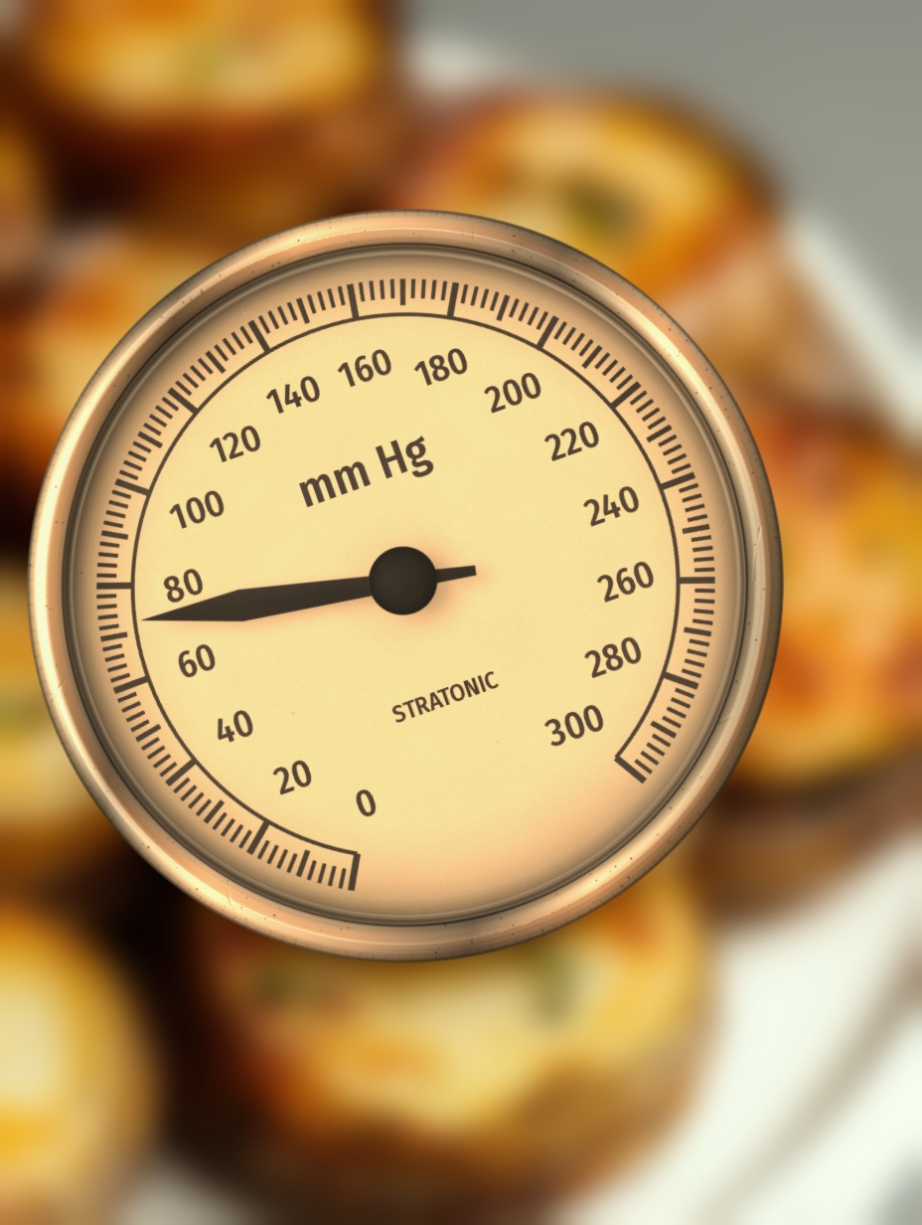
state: 72 mmHg
